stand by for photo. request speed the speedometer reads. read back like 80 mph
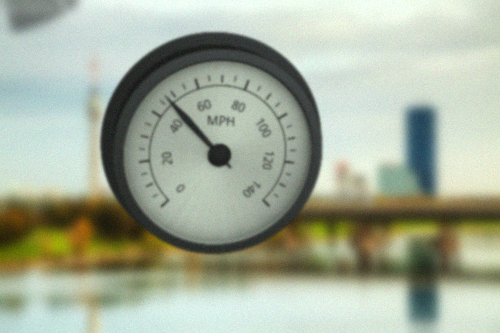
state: 47.5 mph
